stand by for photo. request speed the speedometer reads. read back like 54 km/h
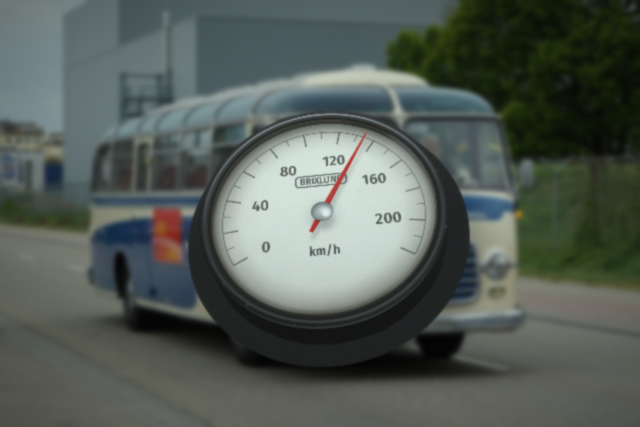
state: 135 km/h
